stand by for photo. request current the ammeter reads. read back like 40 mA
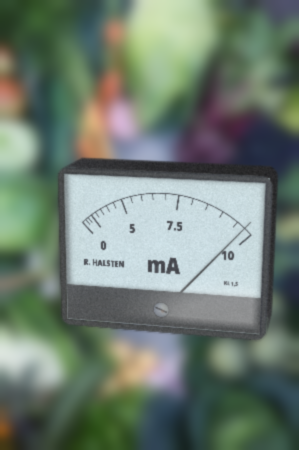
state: 9.75 mA
